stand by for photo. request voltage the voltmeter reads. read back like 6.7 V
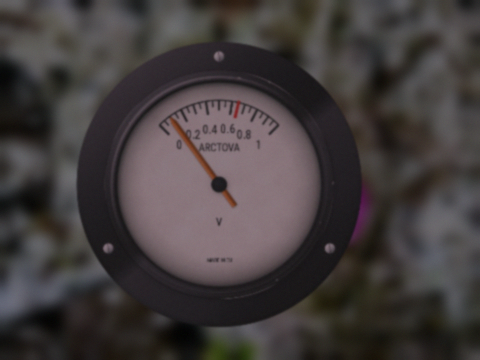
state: 0.1 V
